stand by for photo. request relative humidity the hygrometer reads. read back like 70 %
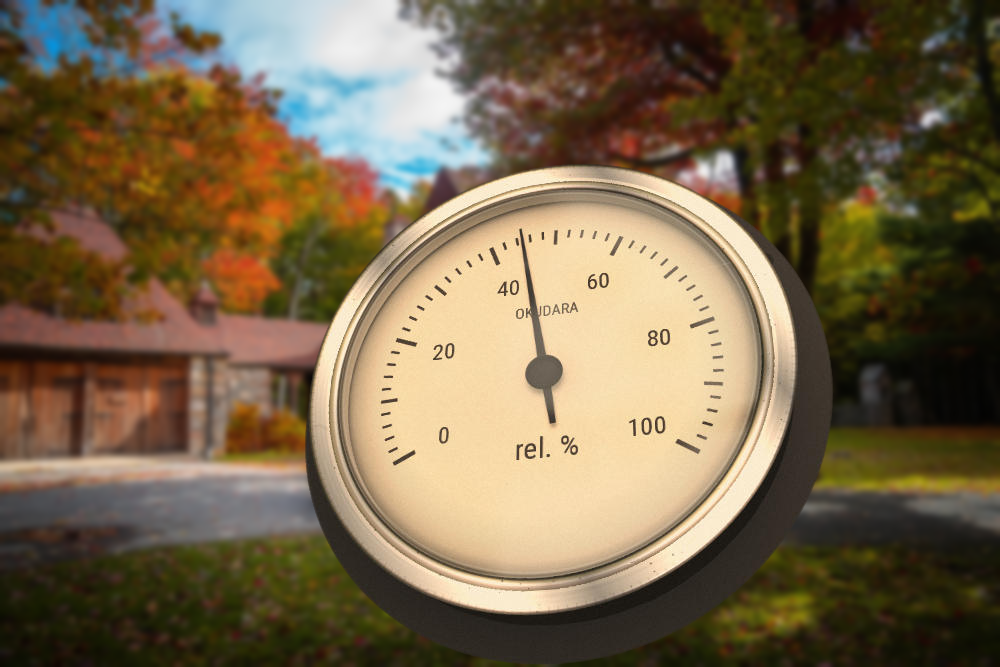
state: 45 %
